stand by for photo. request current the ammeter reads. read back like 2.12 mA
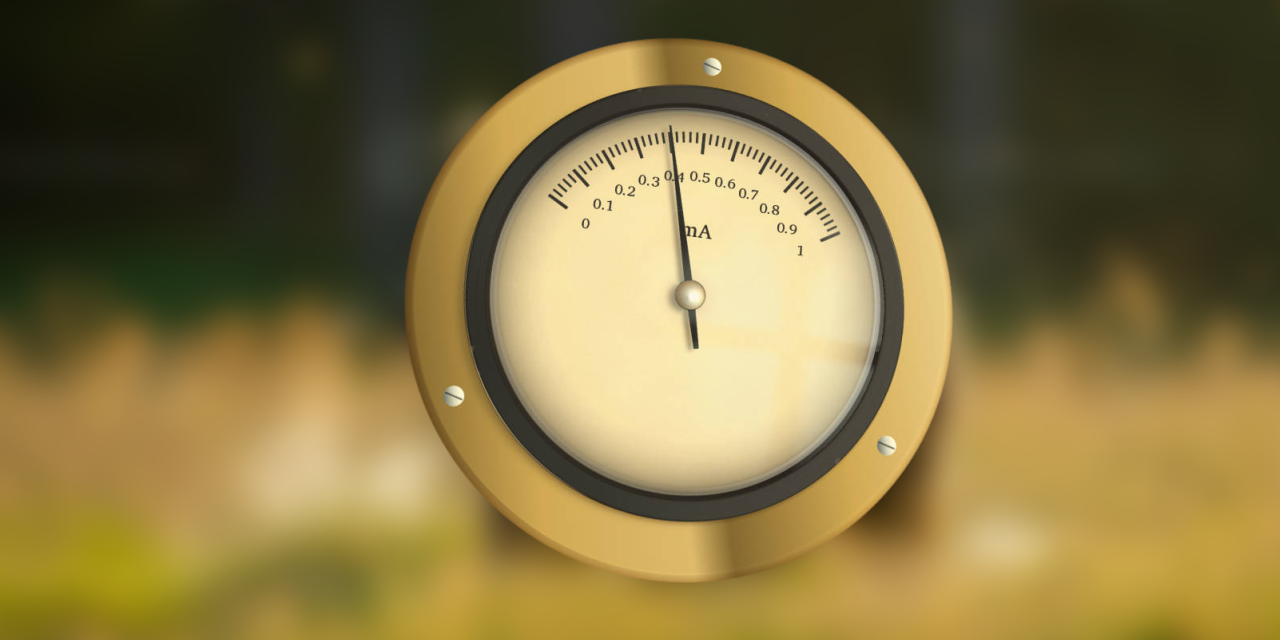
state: 0.4 mA
